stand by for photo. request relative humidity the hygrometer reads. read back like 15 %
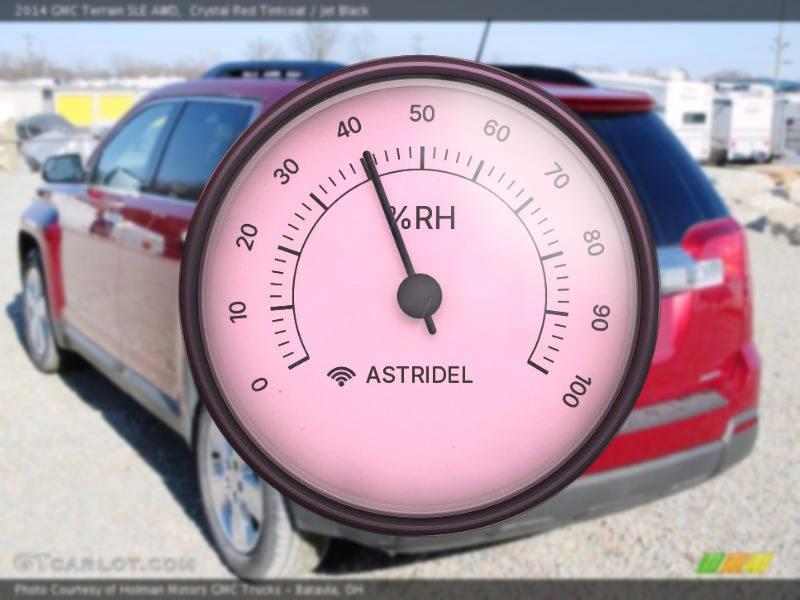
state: 41 %
